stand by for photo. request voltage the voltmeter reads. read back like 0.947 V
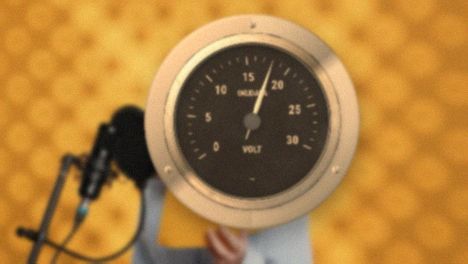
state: 18 V
